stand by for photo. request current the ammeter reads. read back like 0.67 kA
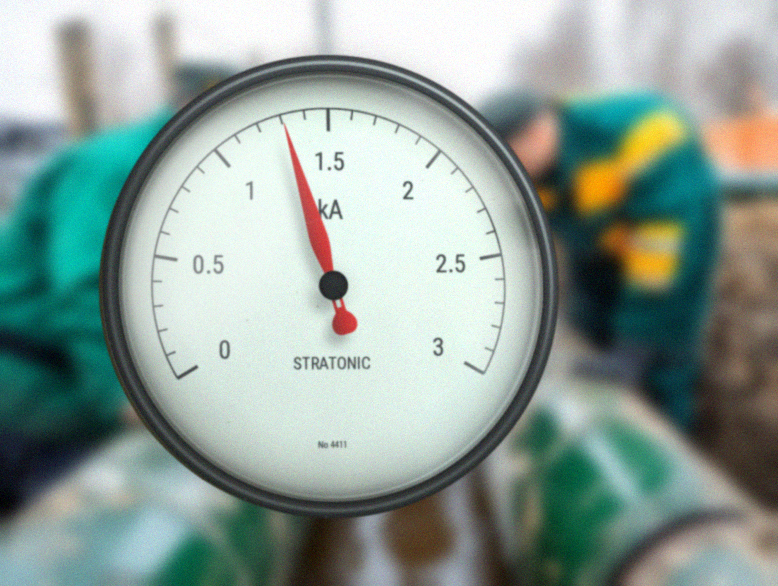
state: 1.3 kA
